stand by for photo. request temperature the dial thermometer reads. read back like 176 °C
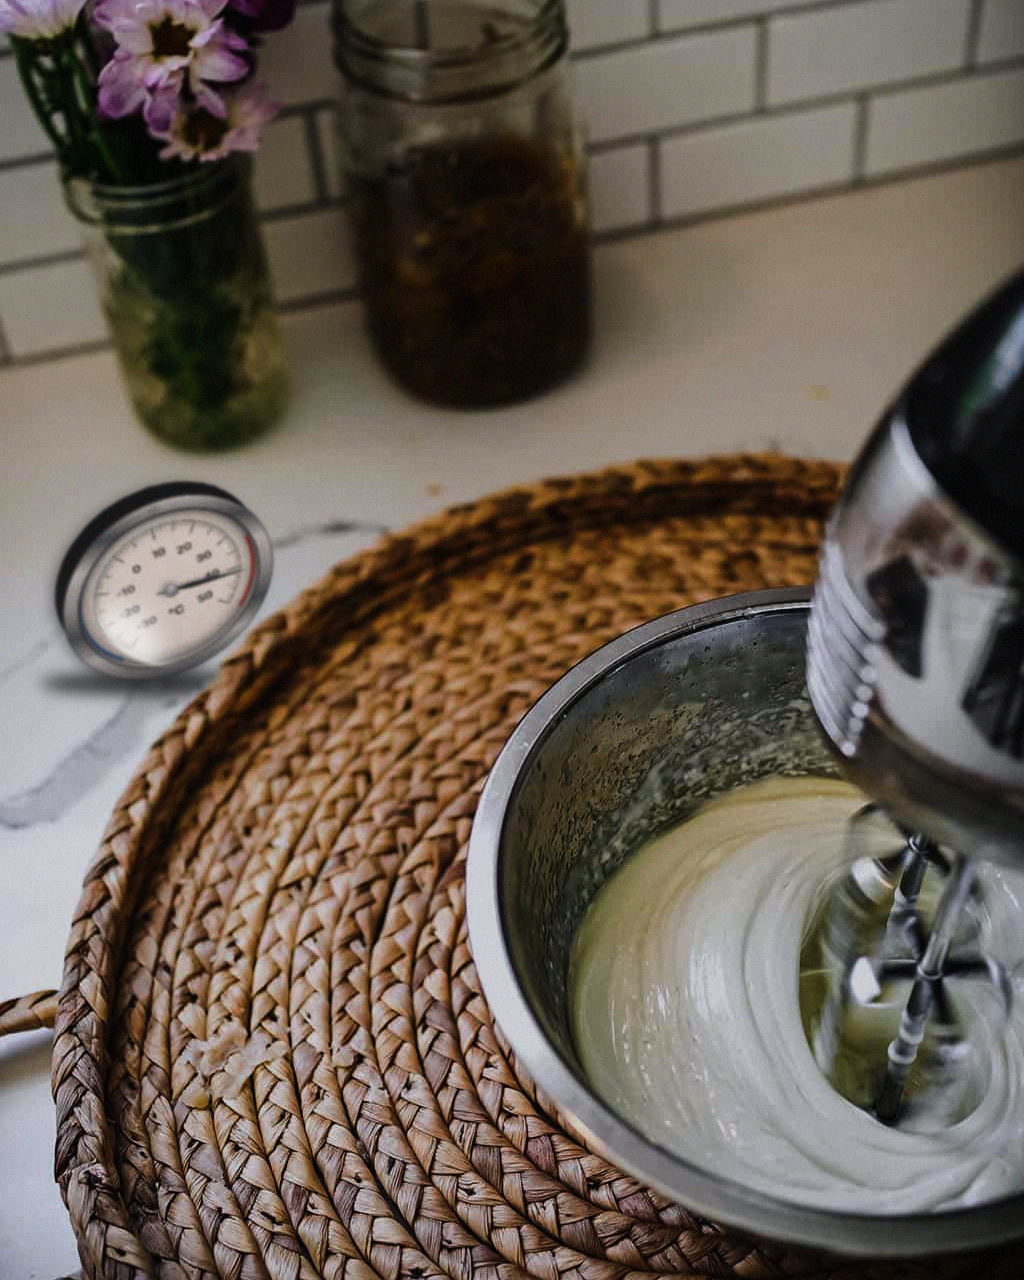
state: 40 °C
